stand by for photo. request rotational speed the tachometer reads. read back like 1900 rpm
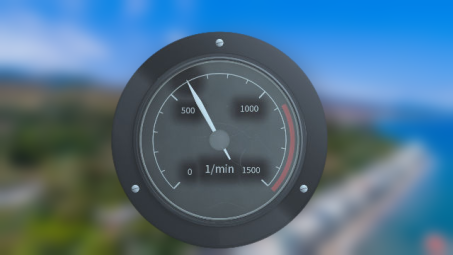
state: 600 rpm
